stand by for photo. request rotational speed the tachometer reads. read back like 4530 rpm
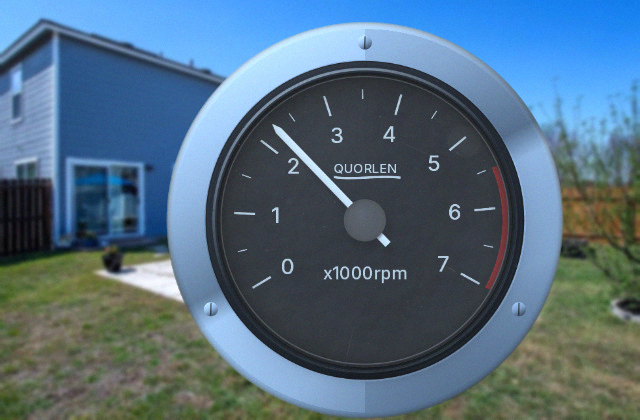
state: 2250 rpm
